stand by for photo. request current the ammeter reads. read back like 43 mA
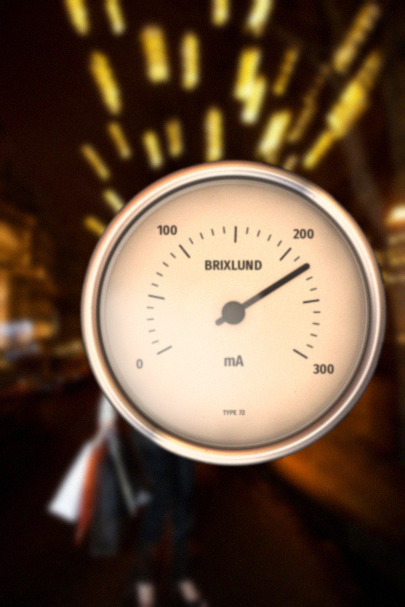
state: 220 mA
